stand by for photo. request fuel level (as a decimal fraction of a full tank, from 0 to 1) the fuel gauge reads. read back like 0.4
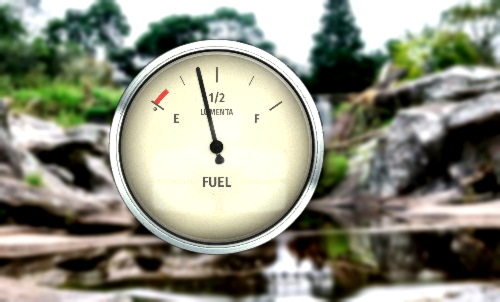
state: 0.375
